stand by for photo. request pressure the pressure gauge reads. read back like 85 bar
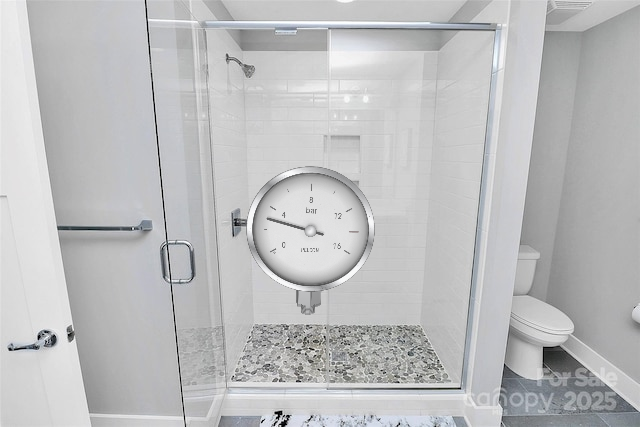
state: 3 bar
